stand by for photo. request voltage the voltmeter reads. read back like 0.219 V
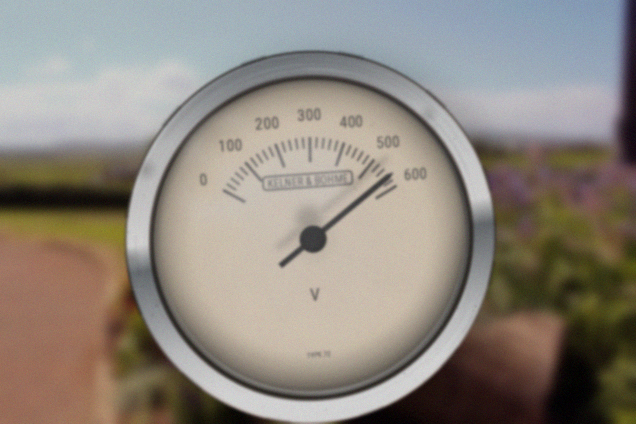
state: 560 V
